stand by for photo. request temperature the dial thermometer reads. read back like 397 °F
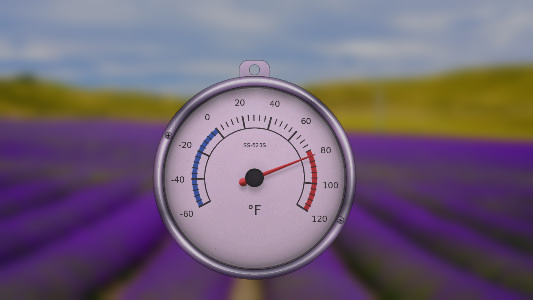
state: 80 °F
